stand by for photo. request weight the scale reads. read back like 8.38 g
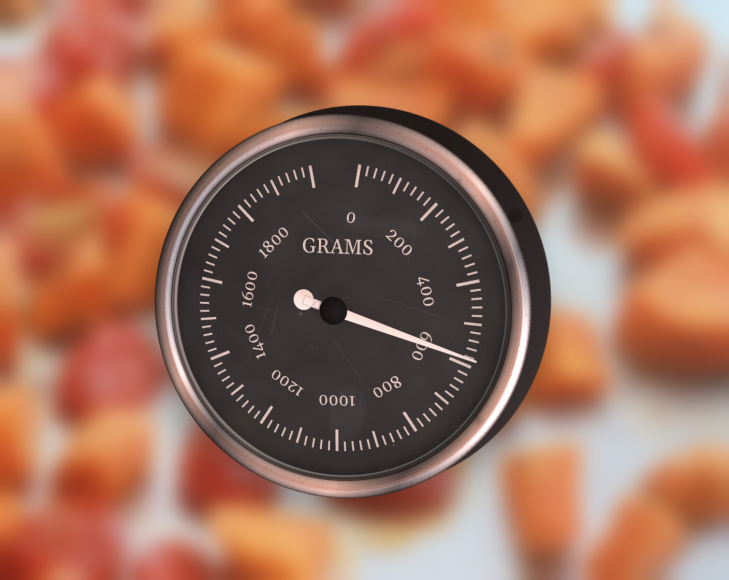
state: 580 g
